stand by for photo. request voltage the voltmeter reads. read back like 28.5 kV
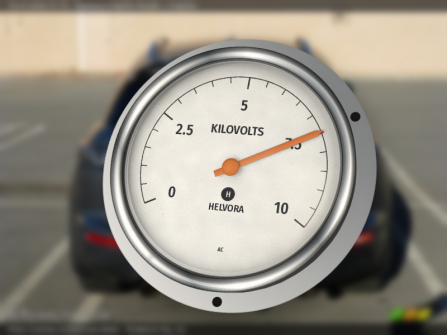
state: 7.5 kV
